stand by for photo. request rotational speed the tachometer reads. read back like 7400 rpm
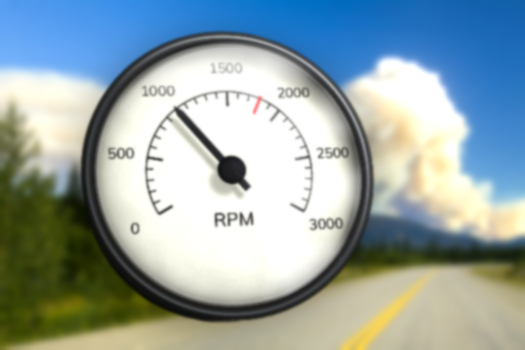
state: 1000 rpm
